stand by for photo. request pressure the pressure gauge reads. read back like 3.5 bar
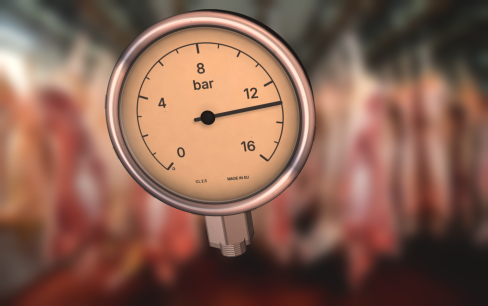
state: 13 bar
